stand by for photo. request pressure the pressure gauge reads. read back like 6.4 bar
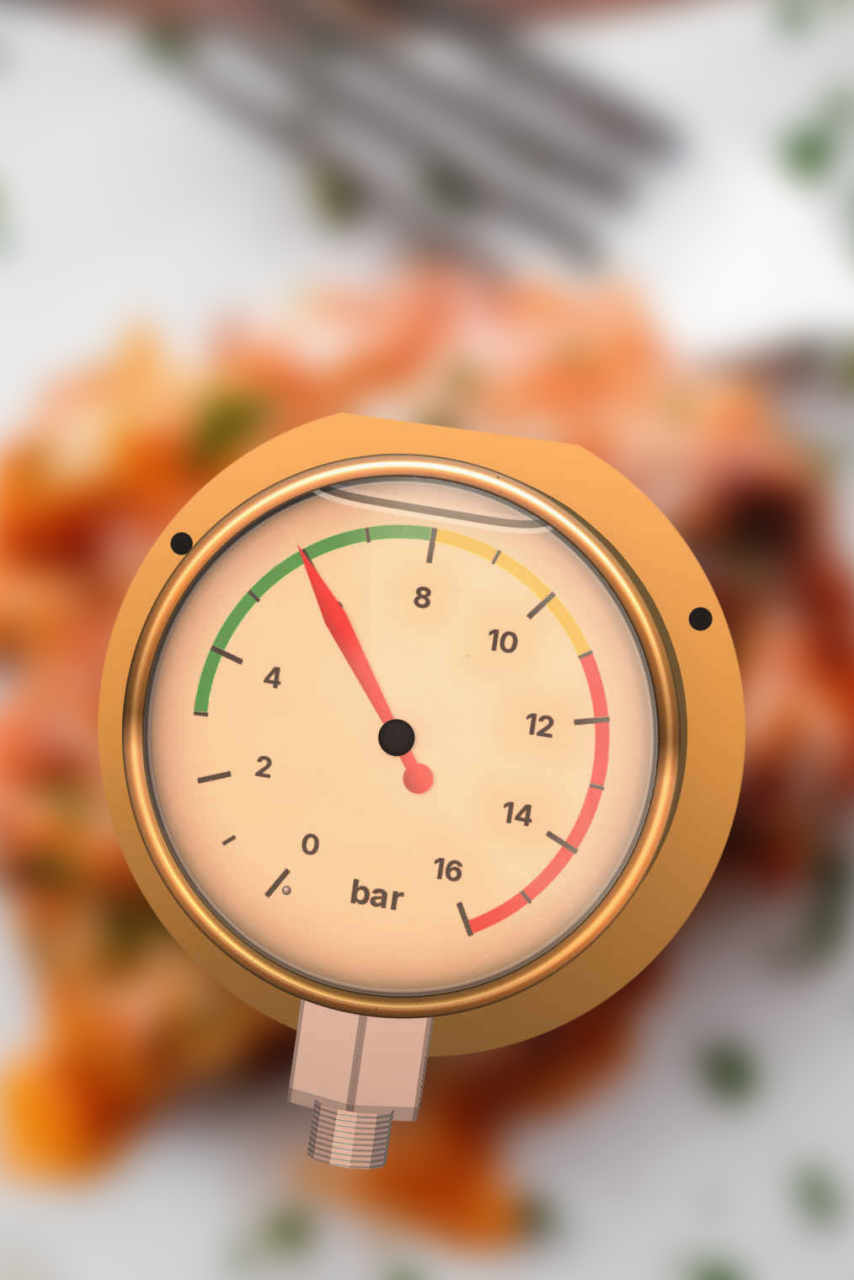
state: 6 bar
